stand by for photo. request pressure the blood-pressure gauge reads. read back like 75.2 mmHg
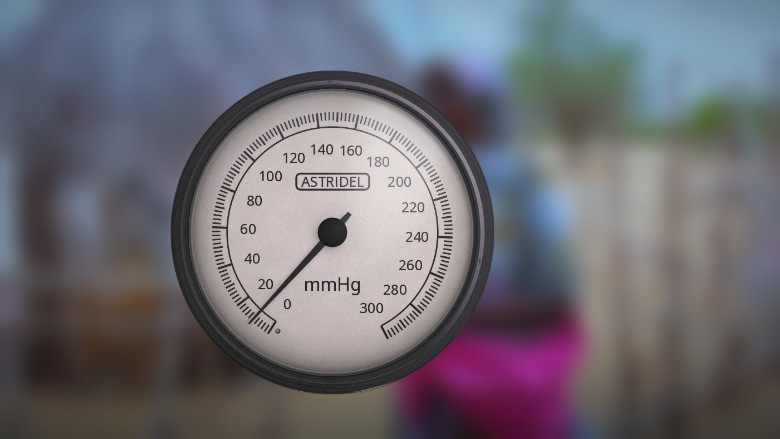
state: 10 mmHg
